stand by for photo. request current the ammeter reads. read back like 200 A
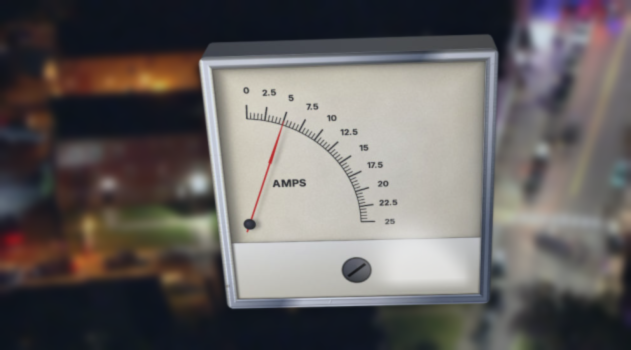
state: 5 A
